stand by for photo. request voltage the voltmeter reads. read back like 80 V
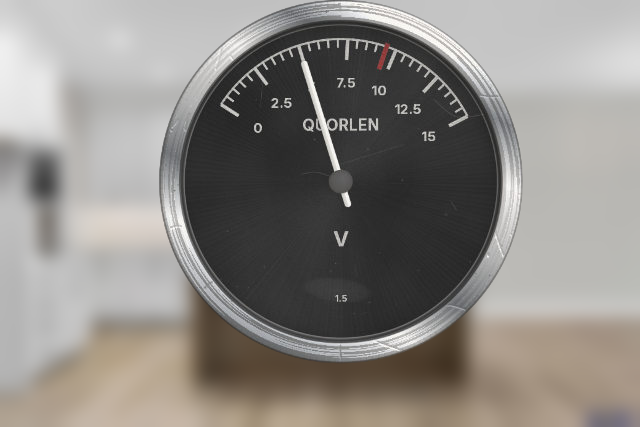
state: 5 V
